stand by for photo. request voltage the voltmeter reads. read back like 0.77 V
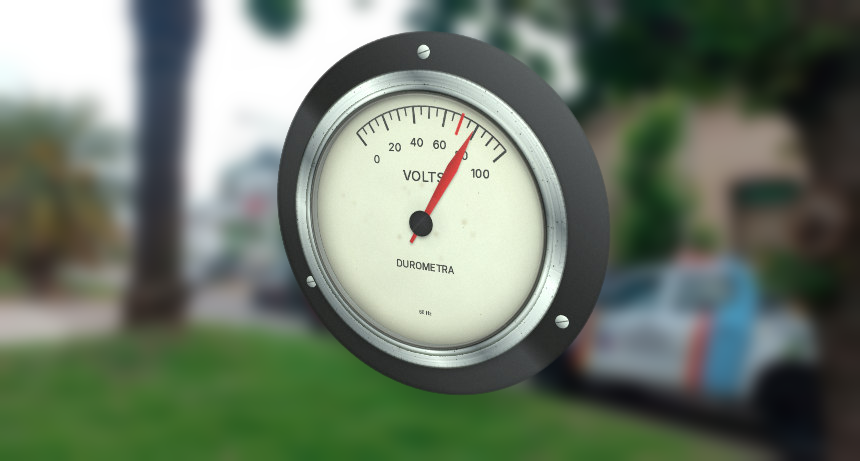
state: 80 V
